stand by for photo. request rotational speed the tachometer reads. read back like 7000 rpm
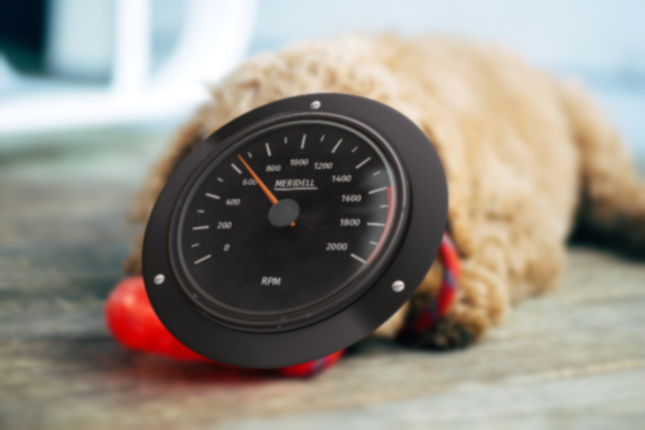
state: 650 rpm
